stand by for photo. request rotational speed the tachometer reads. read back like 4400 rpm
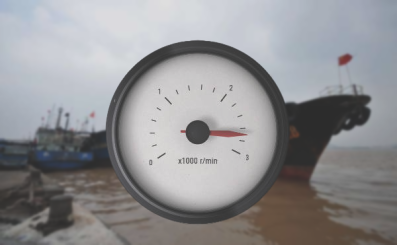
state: 2700 rpm
